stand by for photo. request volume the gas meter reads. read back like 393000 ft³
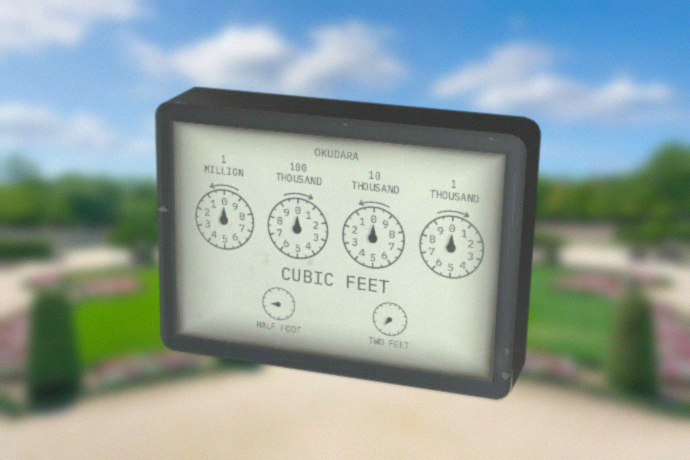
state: 0 ft³
